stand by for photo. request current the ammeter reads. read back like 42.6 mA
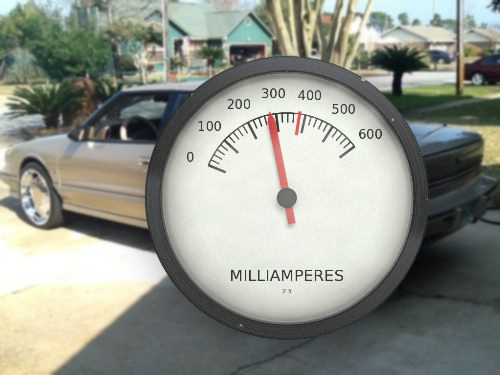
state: 280 mA
